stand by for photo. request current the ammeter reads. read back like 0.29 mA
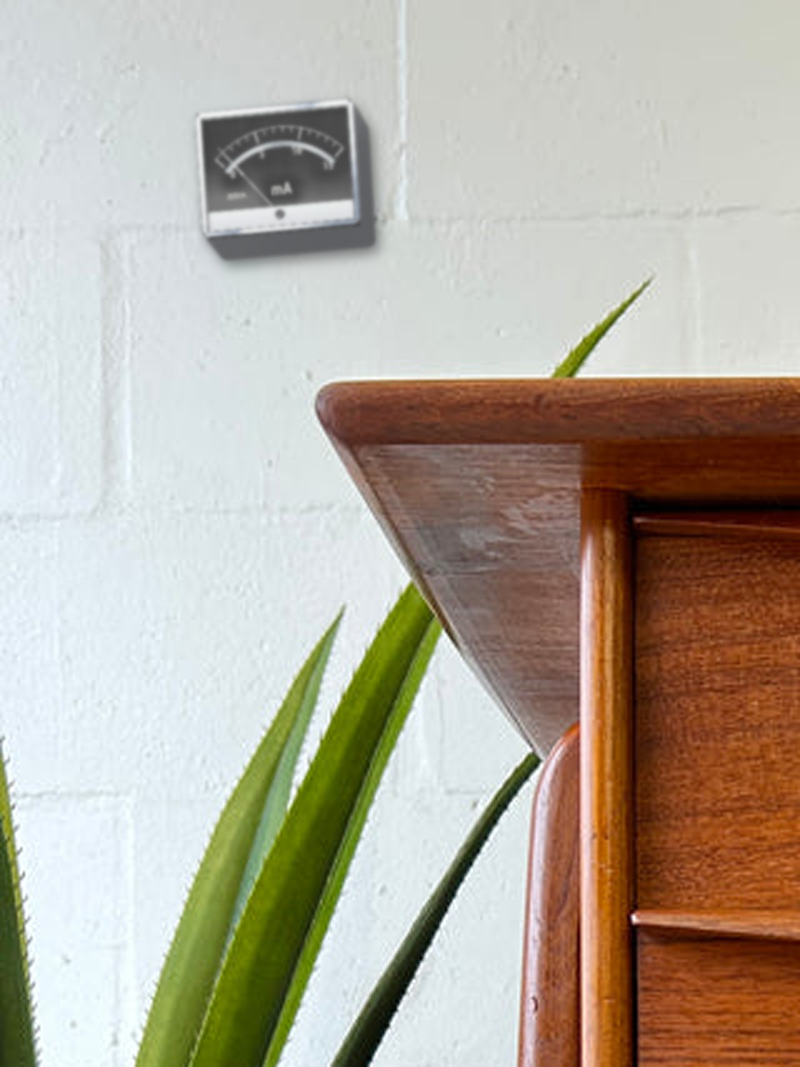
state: 1 mA
